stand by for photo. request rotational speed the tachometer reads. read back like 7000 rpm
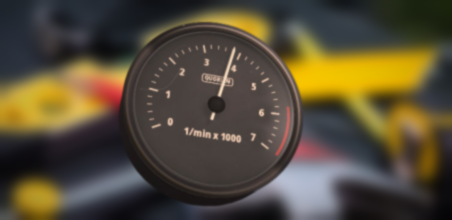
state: 3800 rpm
